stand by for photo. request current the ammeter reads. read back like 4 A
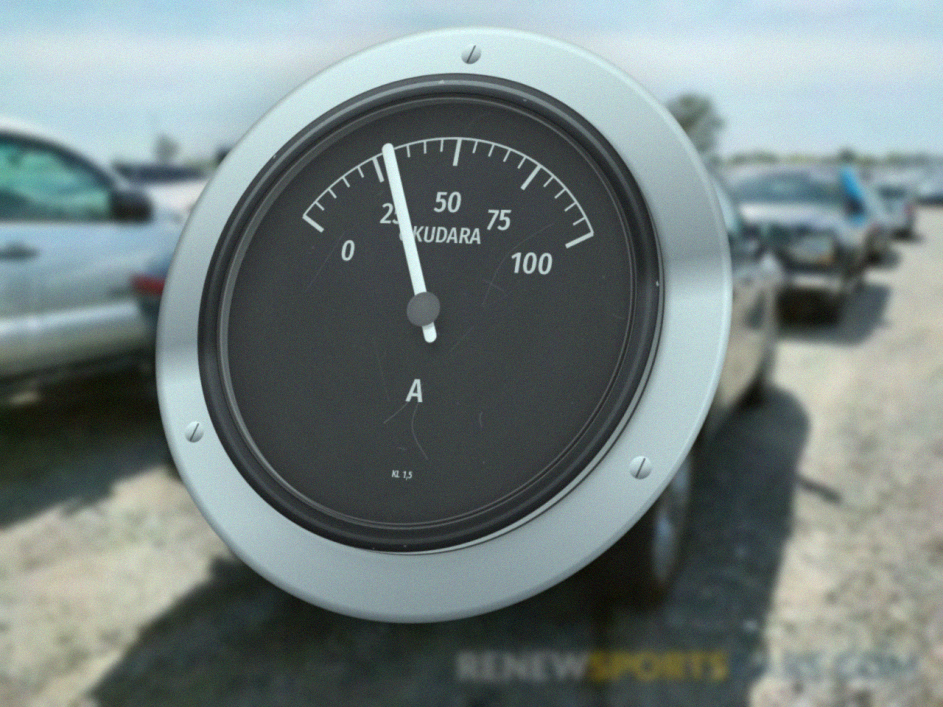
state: 30 A
